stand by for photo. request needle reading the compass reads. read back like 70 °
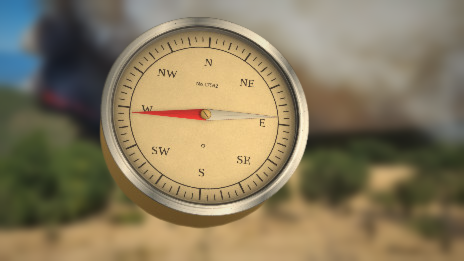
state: 265 °
